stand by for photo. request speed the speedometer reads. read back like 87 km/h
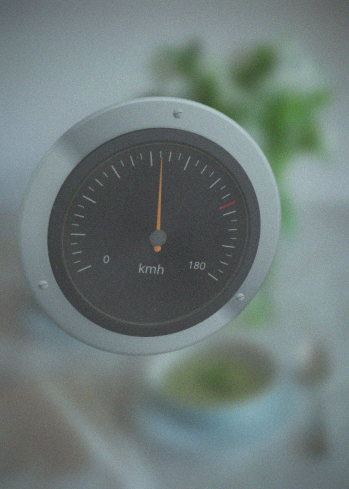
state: 85 km/h
